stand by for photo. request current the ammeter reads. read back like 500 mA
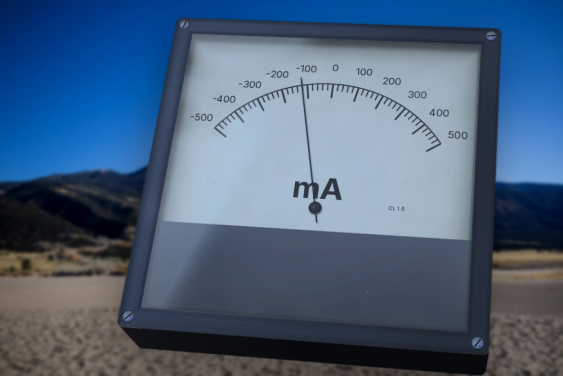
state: -120 mA
